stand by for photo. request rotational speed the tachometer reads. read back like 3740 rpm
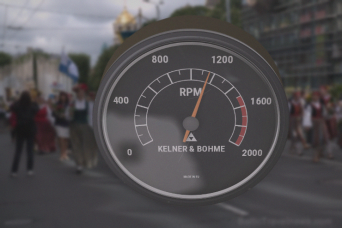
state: 1150 rpm
